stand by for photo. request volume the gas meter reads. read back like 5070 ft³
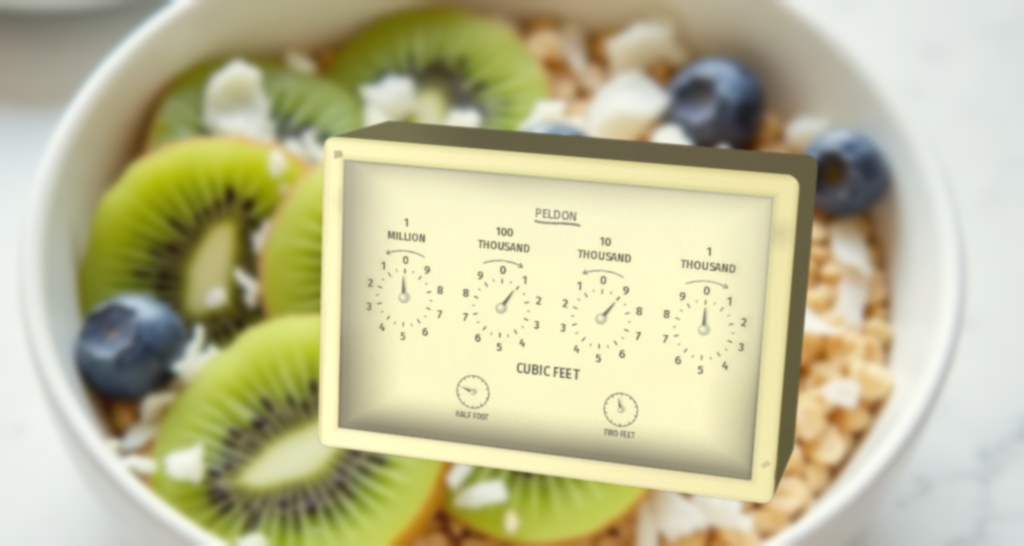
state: 9000 ft³
